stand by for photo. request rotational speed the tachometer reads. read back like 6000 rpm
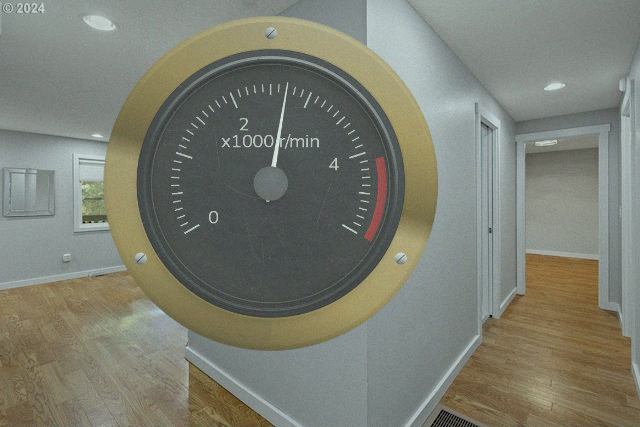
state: 2700 rpm
